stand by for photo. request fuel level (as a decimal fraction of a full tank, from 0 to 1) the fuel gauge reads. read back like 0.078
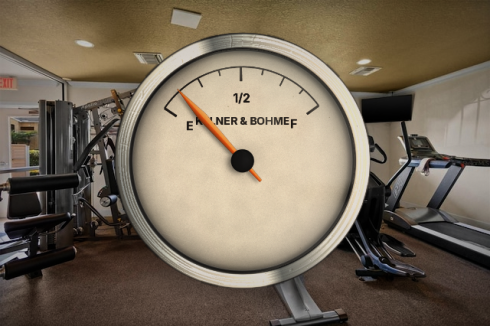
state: 0.125
